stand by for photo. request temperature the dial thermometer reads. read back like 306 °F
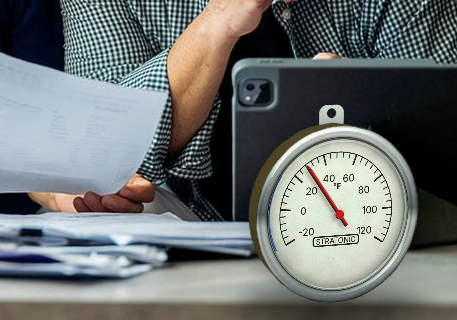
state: 28 °F
